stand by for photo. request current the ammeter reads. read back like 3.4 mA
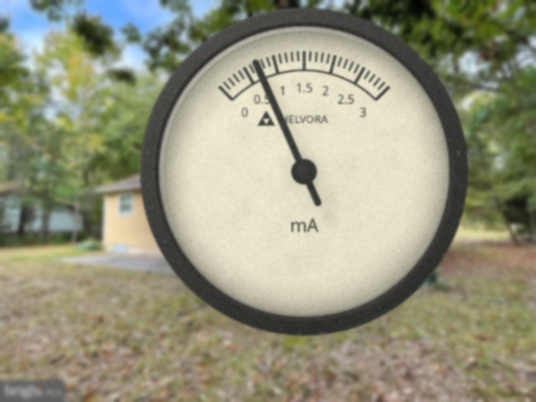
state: 0.7 mA
